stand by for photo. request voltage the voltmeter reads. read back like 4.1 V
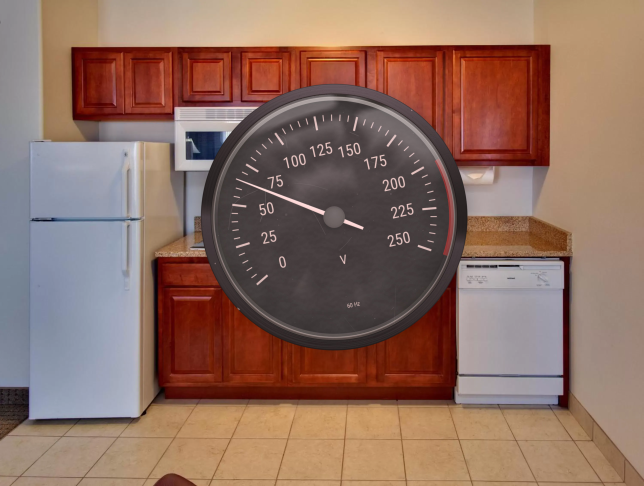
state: 65 V
